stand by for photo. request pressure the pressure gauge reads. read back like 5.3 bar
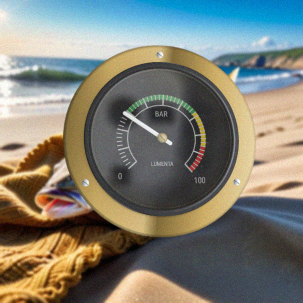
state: 28 bar
